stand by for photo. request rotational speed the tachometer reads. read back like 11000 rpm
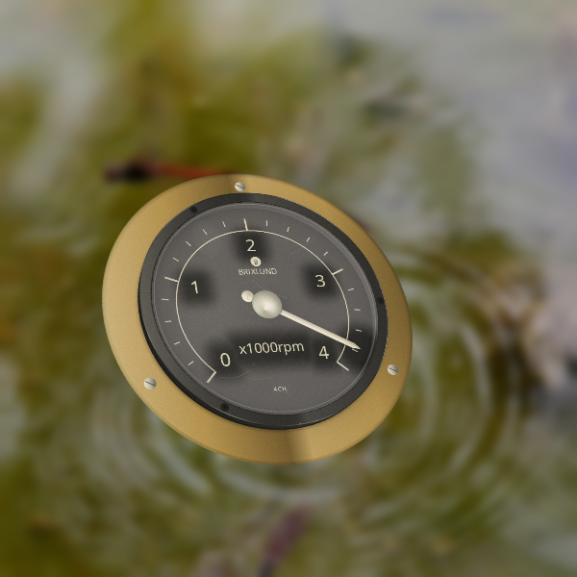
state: 3800 rpm
